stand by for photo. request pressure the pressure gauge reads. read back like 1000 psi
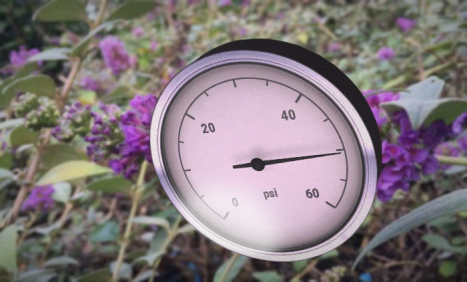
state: 50 psi
